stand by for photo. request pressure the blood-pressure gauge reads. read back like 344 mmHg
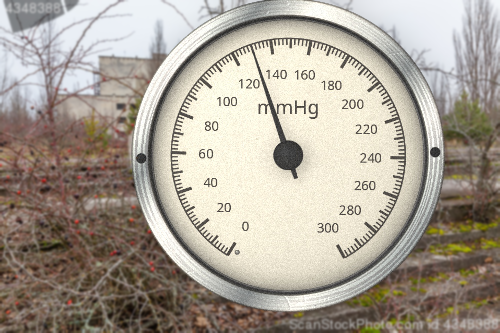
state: 130 mmHg
